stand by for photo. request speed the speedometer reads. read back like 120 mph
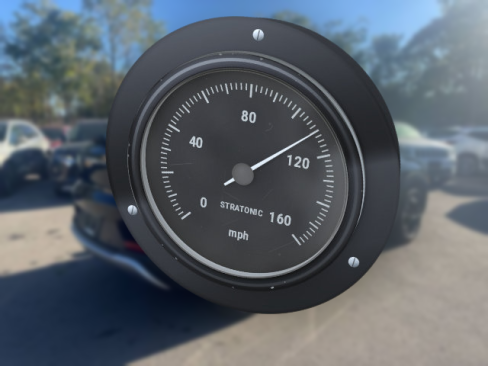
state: 110 mph
